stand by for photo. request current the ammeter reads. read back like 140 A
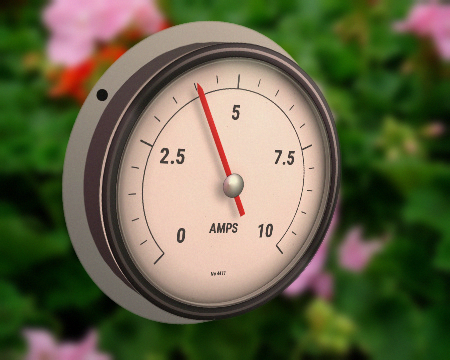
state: 4 A
